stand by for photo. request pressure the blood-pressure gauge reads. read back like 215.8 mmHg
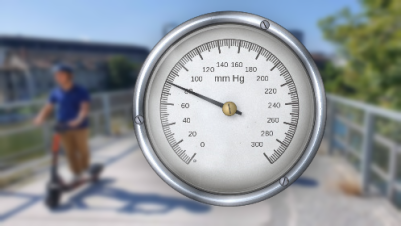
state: 80 mmHg
